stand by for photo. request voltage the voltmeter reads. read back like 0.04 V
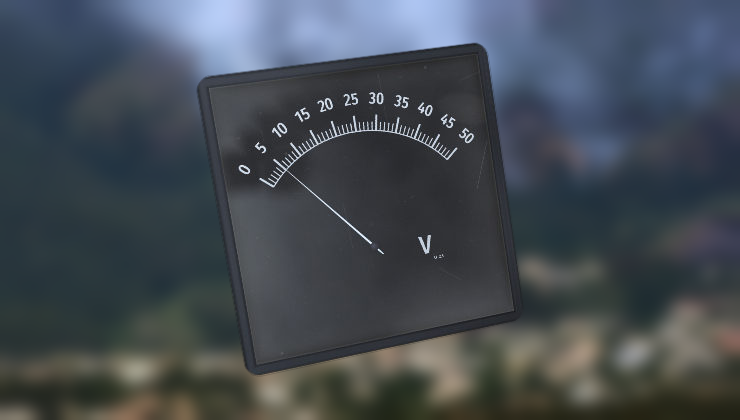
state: 5 V
